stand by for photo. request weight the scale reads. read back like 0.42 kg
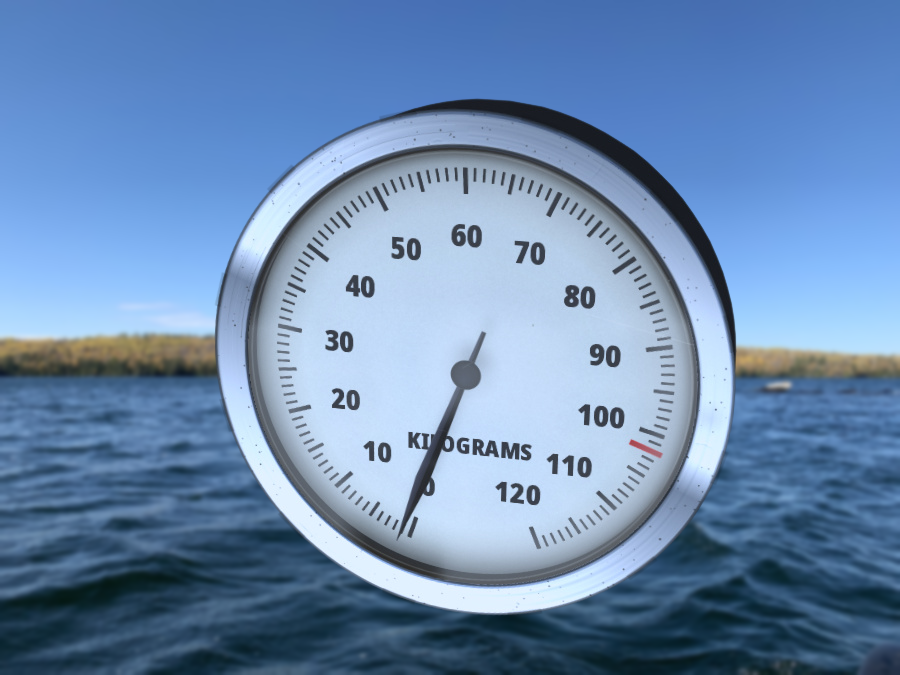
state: 1 kg
